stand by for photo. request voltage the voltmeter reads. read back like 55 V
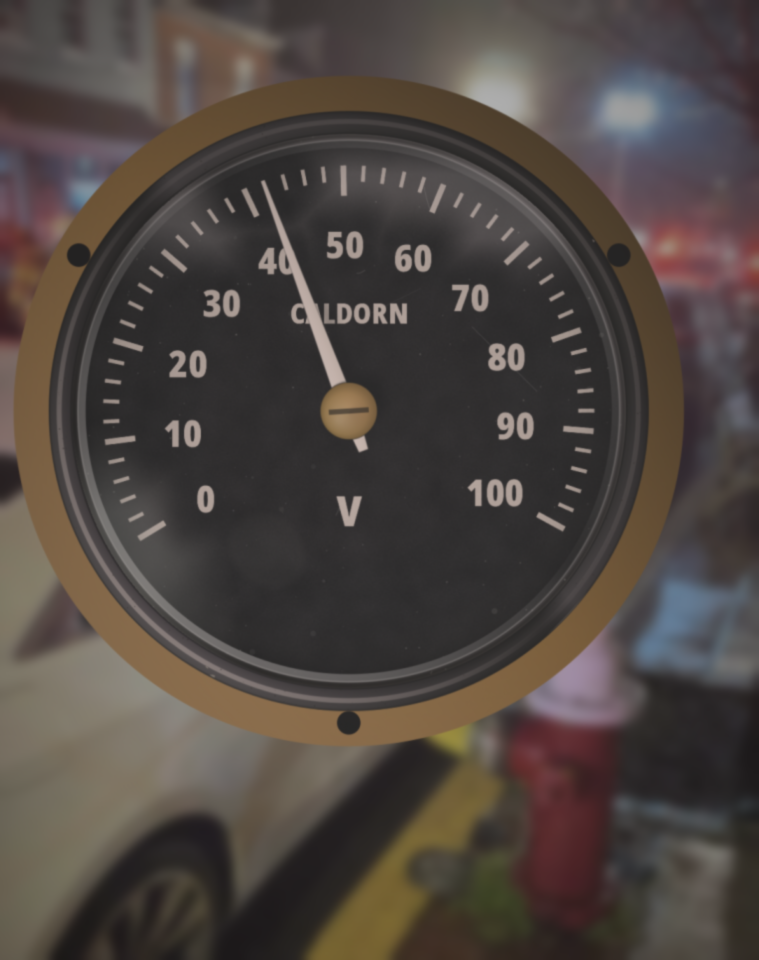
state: 42 V
